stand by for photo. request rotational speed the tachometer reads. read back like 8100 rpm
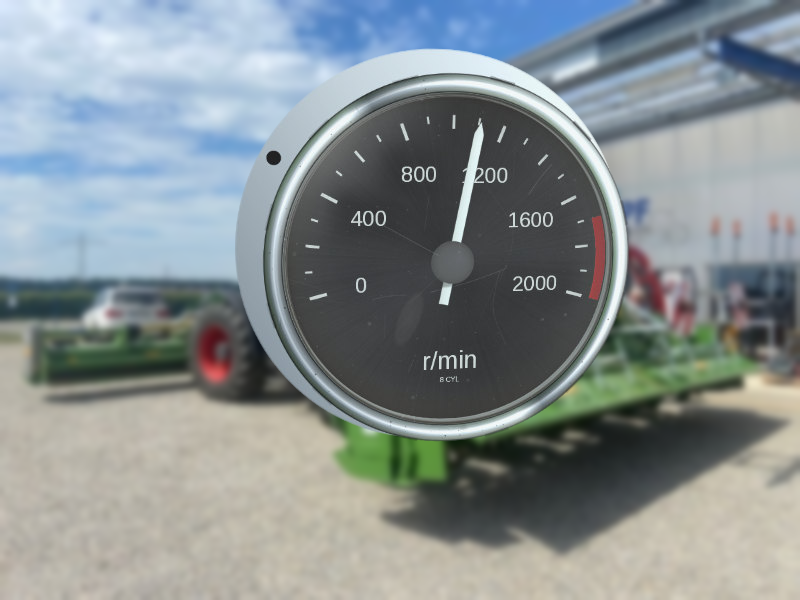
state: 1100 rpm
